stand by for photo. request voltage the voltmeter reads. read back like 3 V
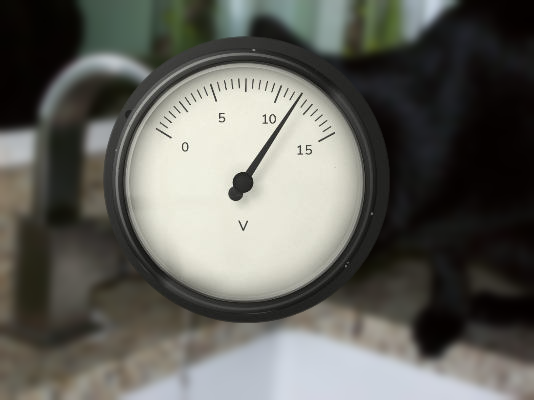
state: 11.5 V
